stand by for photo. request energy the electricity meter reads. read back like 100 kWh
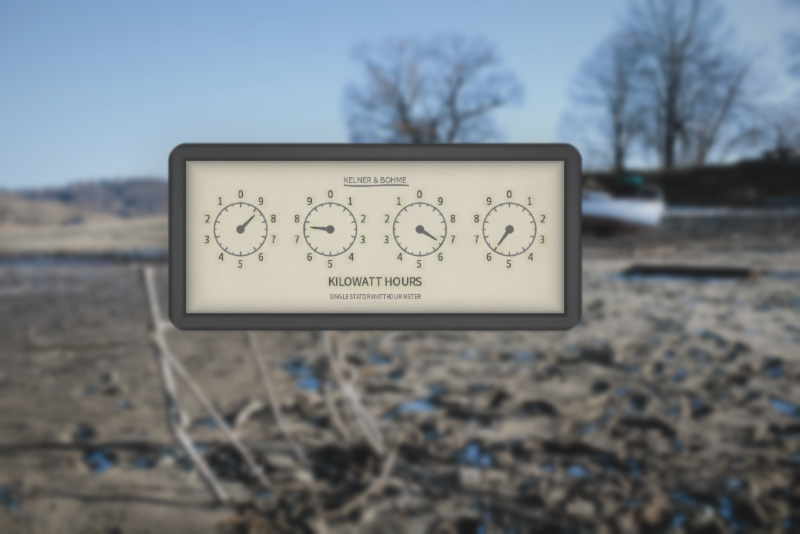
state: 8766 kWh
